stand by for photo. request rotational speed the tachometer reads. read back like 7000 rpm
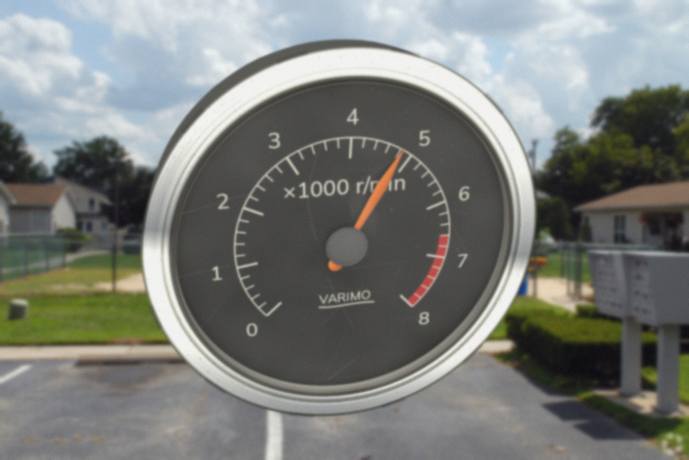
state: 4800 rpm
